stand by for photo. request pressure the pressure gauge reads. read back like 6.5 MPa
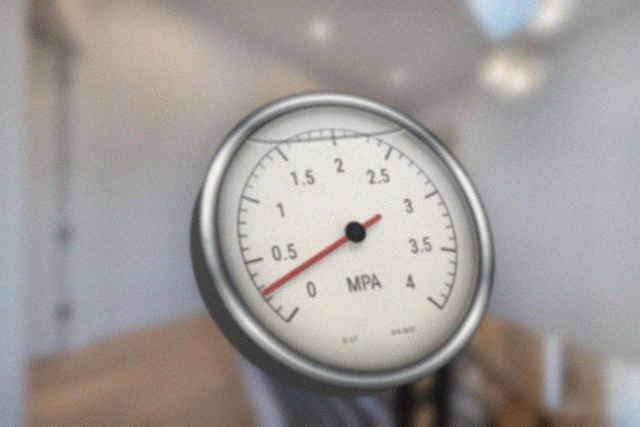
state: 0.25 MPa
